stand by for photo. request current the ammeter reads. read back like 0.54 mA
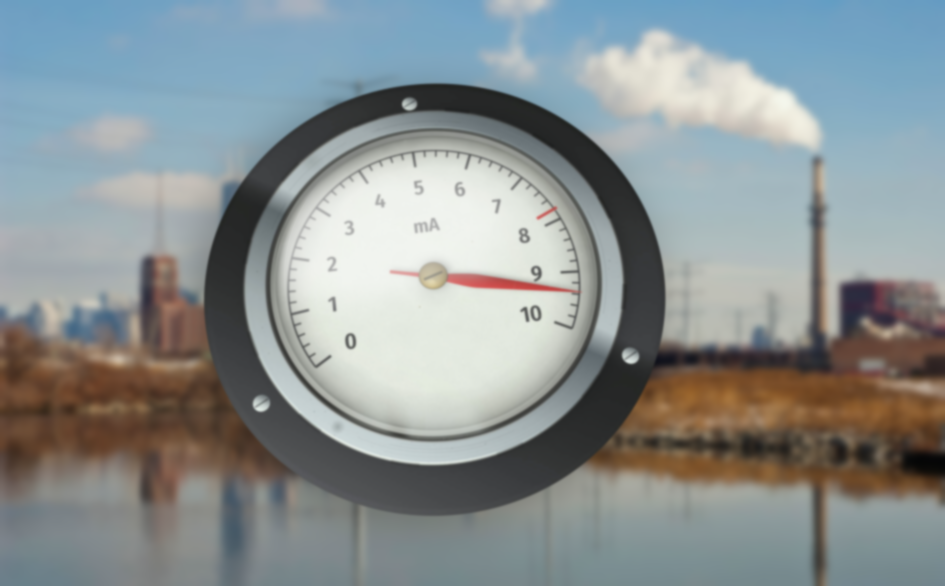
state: 9.4 mA
